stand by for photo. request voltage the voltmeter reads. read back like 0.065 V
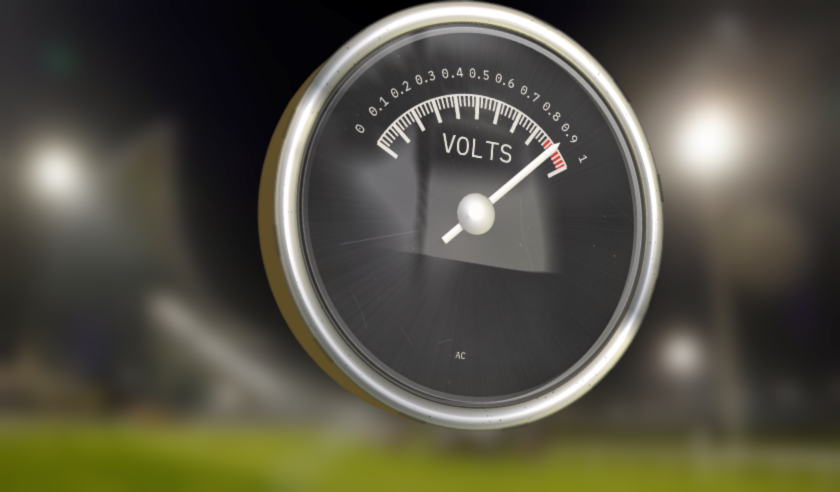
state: 0.9 V
